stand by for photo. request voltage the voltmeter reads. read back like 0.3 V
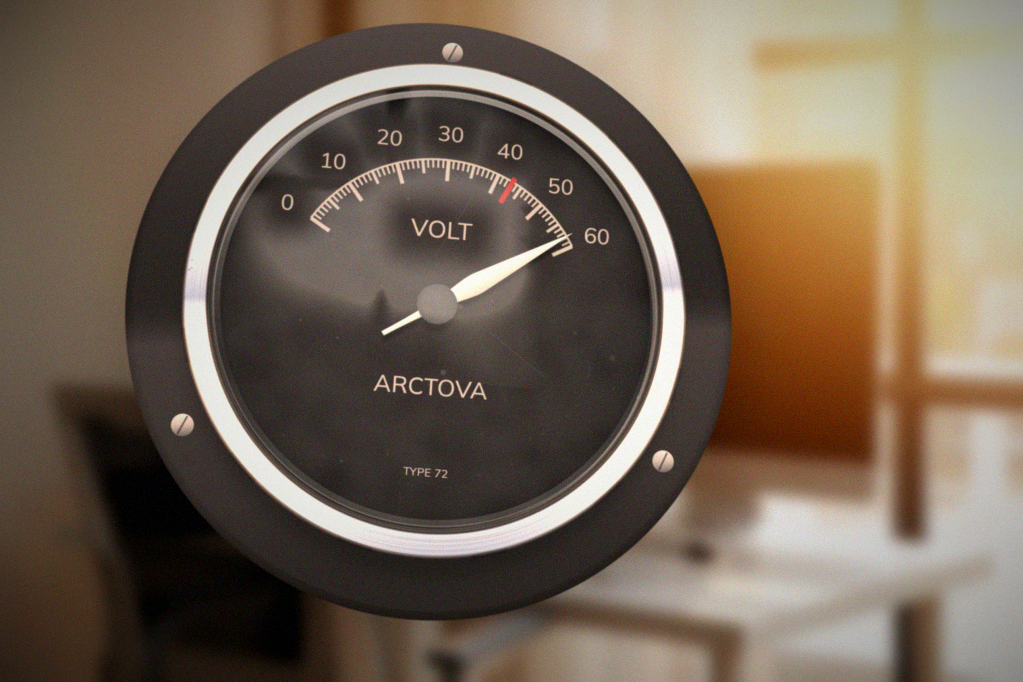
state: 58 V
